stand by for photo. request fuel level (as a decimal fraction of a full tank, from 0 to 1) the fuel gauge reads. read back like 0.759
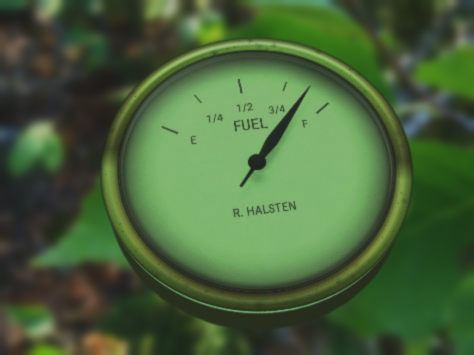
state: 0.875
